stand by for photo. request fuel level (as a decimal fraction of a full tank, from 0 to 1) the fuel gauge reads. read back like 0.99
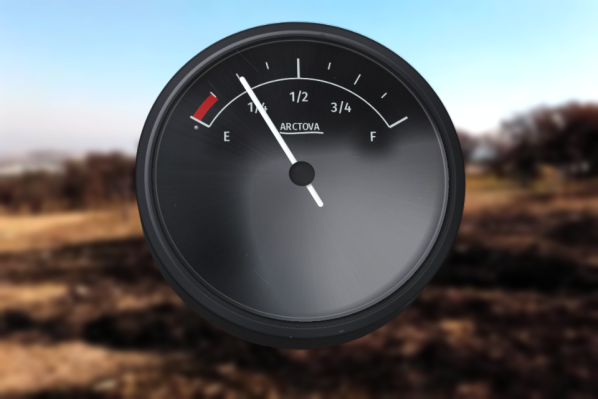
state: 0.25
